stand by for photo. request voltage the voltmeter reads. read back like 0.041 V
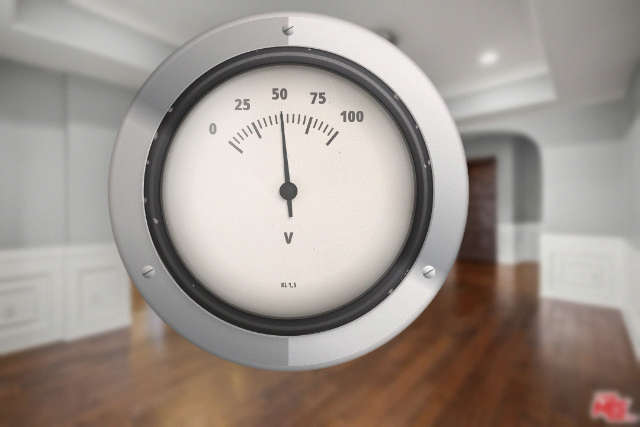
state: 50 V
